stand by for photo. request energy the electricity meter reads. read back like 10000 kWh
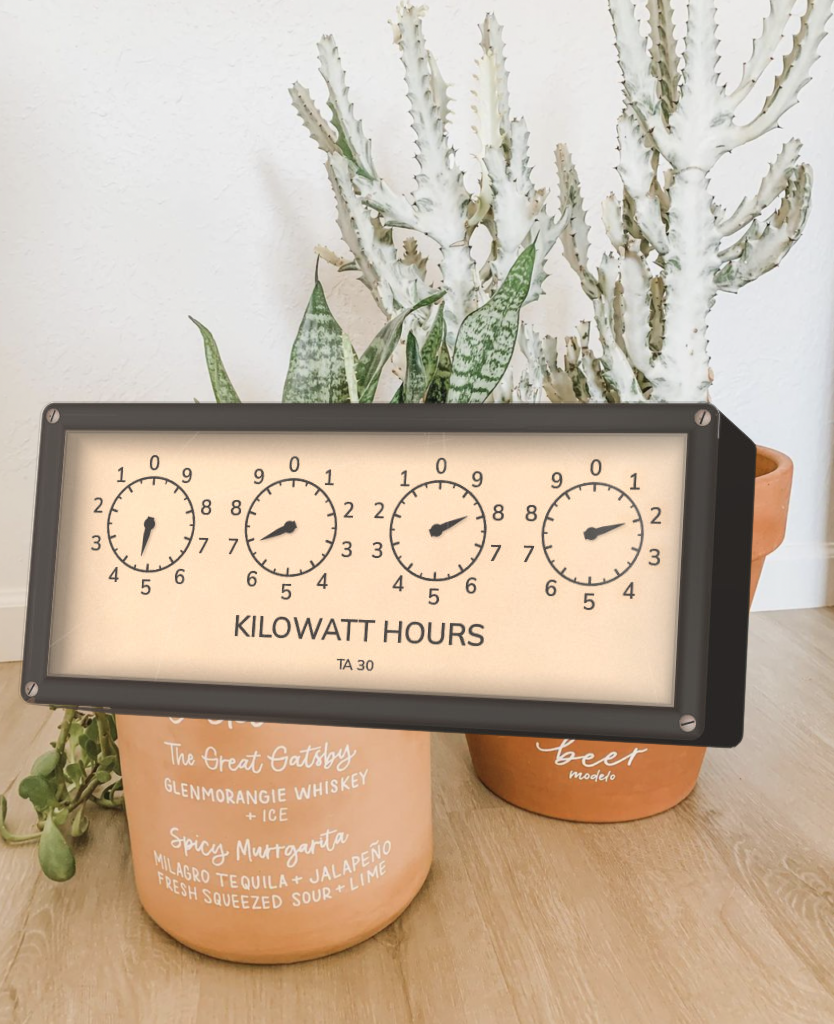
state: 4682 kWh
